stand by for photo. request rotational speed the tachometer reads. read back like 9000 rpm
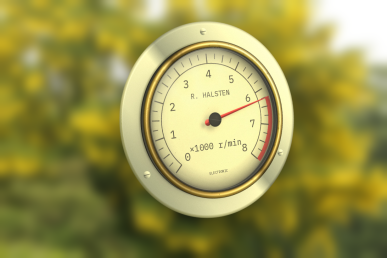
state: 6250 rpm
